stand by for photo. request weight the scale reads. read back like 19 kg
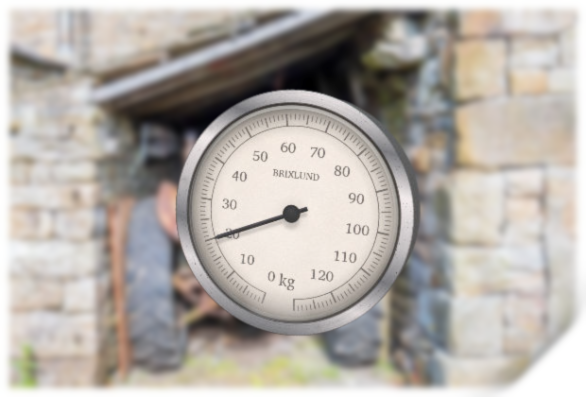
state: 20 kg
